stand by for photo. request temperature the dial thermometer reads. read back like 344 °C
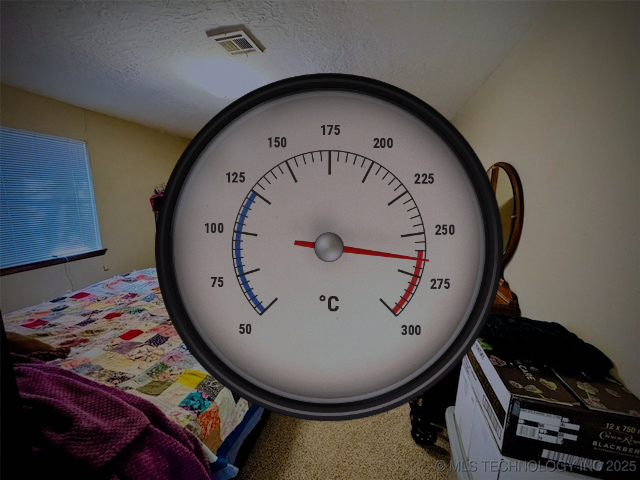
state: 265 °C
